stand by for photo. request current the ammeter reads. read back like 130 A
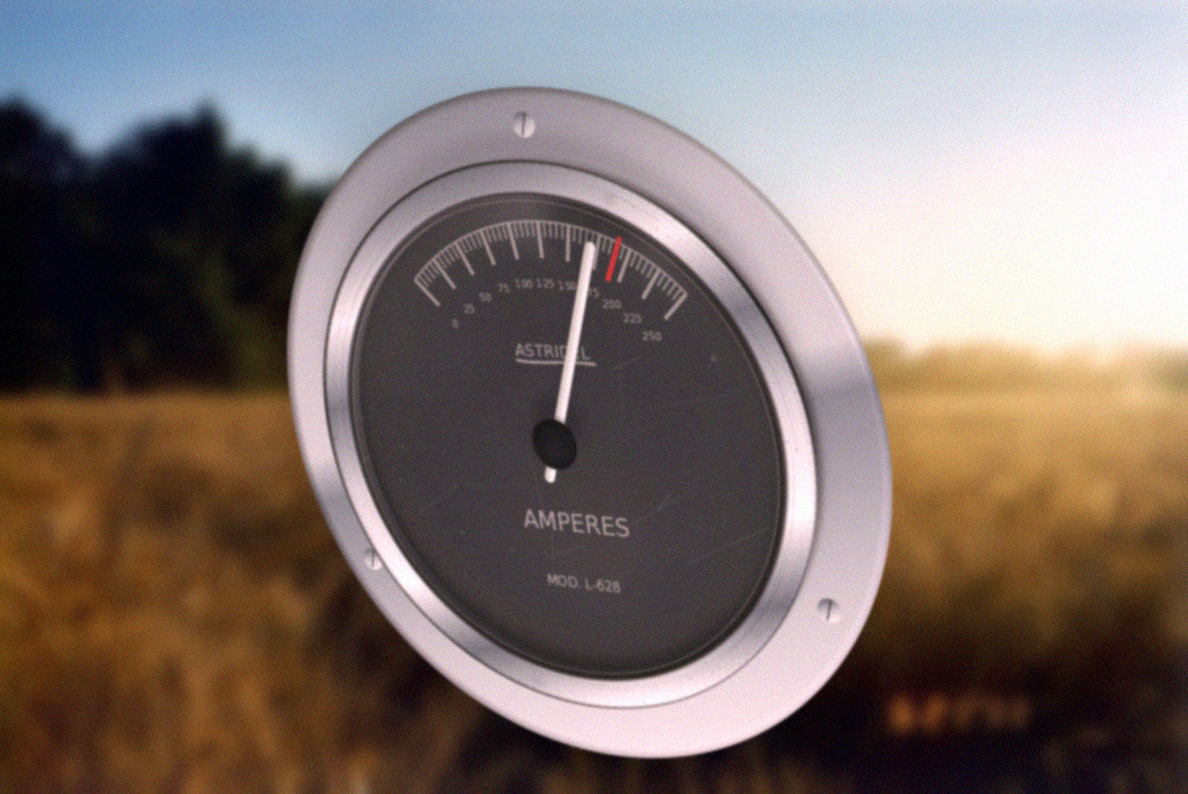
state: 175 A
